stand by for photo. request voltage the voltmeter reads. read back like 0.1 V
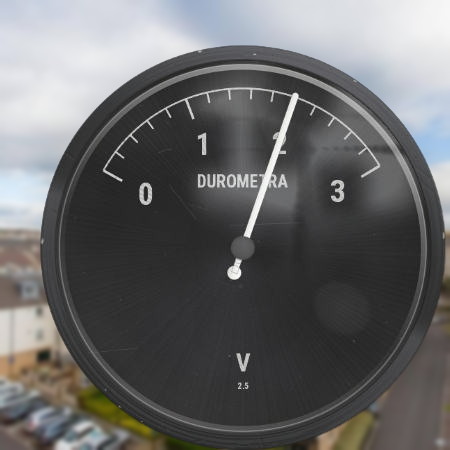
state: 2 V
